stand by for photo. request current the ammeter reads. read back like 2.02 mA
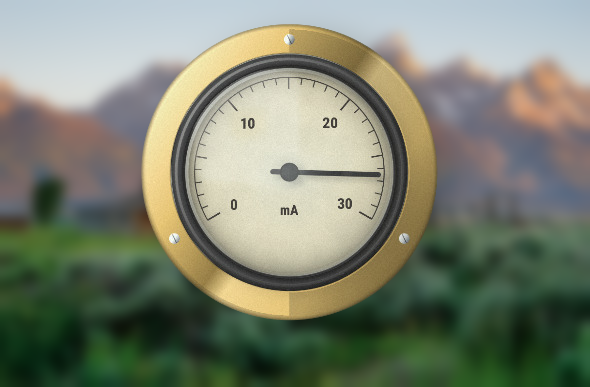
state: 26.5 mA
